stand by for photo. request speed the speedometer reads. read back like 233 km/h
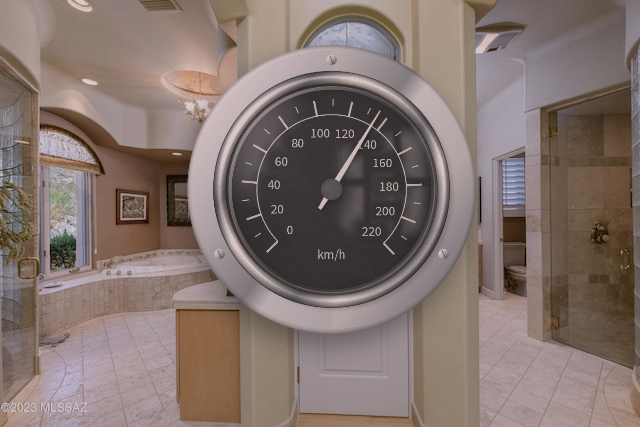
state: 135 km/h
